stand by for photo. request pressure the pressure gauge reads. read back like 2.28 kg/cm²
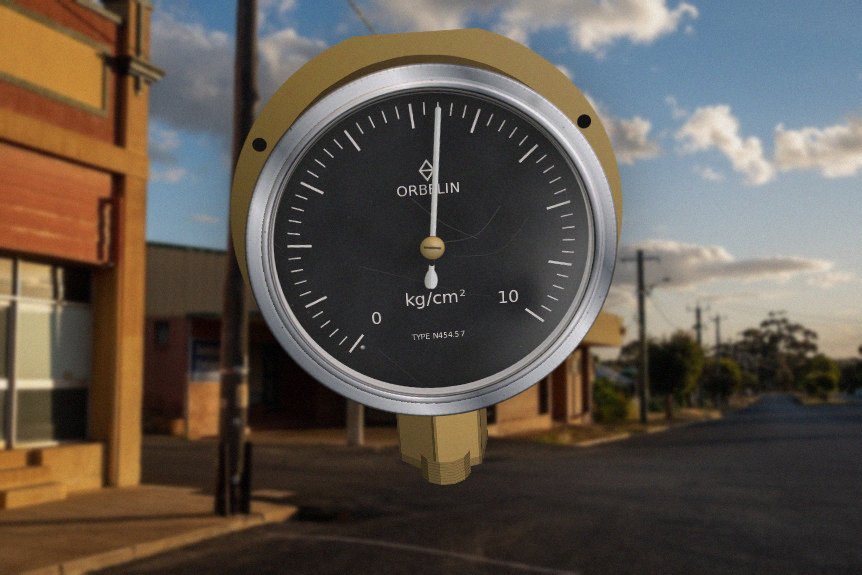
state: 5.4 kg/cm²
